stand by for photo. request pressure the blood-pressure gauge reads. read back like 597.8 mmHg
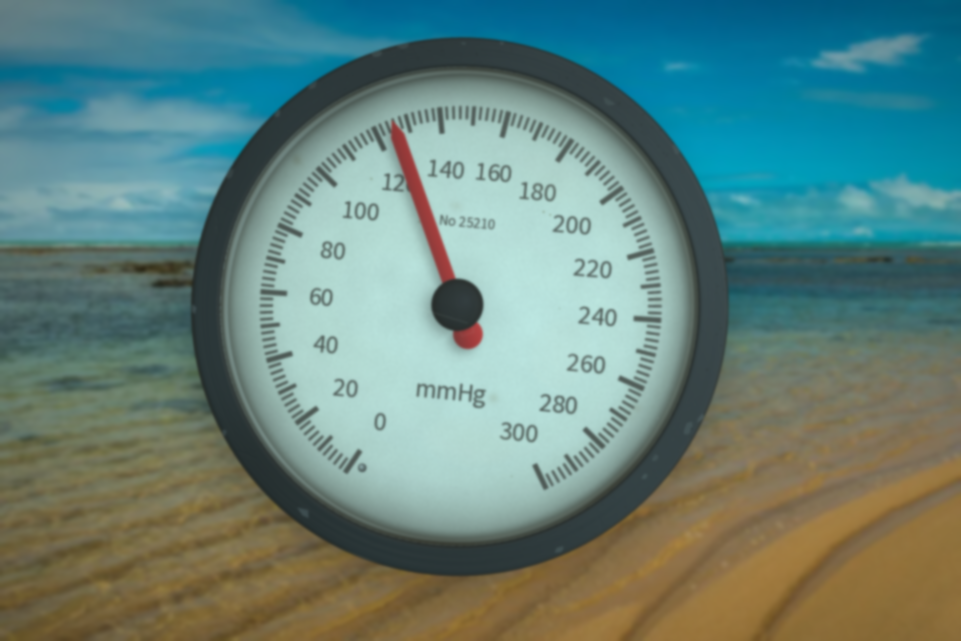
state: 126 mmHg
